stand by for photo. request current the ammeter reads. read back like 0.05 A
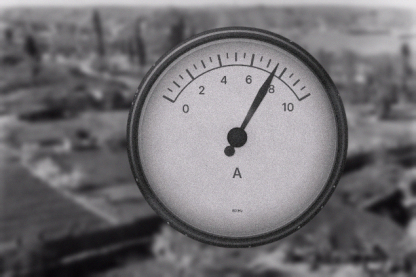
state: 7.5 A
